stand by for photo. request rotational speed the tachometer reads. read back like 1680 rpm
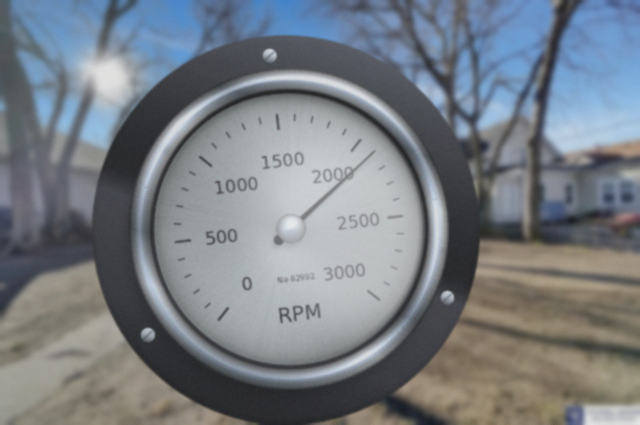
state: 2100 rpm
